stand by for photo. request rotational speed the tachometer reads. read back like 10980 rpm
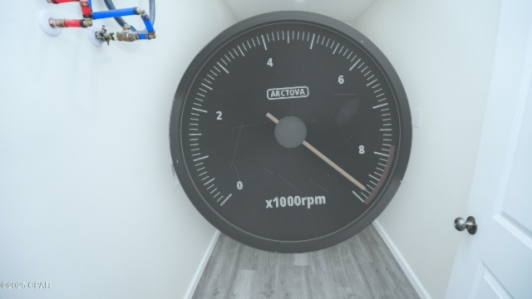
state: 8800 rpm
